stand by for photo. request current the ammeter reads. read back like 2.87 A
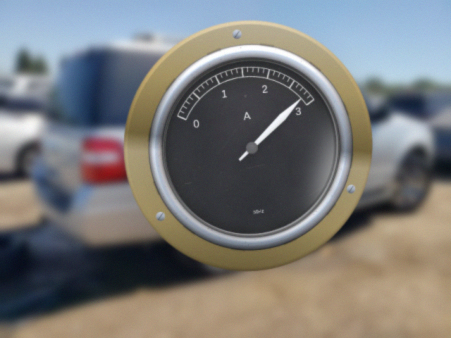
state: 2.8 A
